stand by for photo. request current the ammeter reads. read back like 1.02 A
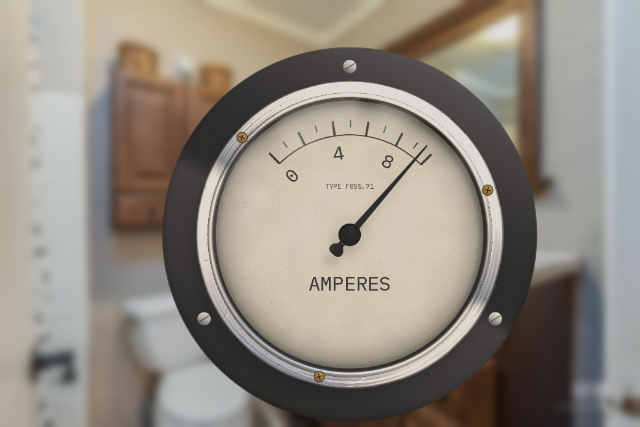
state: 9.5 A
